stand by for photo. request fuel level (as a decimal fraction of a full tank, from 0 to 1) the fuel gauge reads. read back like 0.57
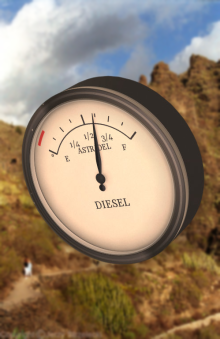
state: 0.625
